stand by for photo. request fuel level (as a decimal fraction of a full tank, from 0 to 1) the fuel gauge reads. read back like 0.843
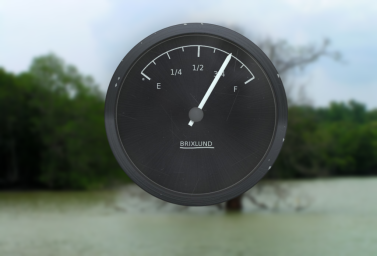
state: 0.75
